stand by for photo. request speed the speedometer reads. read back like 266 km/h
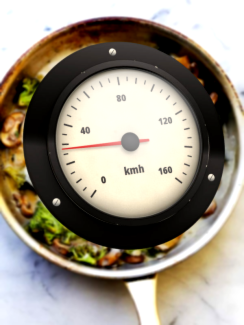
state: 27.5 km/h
